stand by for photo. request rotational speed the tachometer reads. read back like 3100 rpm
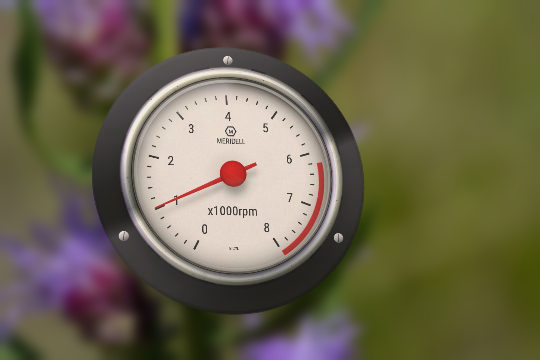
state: 1000 rpm
